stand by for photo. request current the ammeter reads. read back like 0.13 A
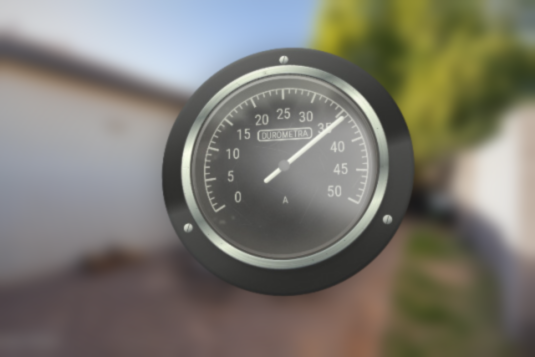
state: 36 A
